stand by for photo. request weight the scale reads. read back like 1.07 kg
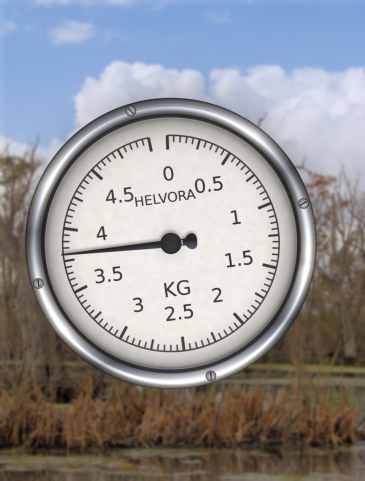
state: 3.8 kg
